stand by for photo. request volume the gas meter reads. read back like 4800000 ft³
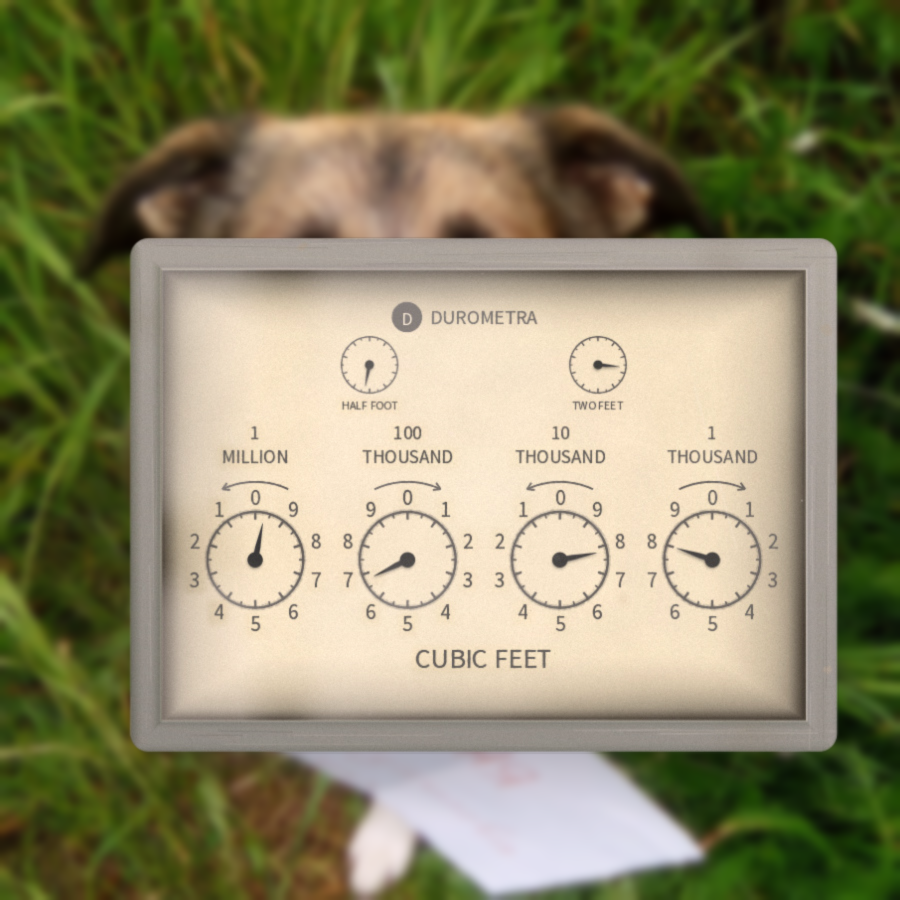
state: 967800 ft³
